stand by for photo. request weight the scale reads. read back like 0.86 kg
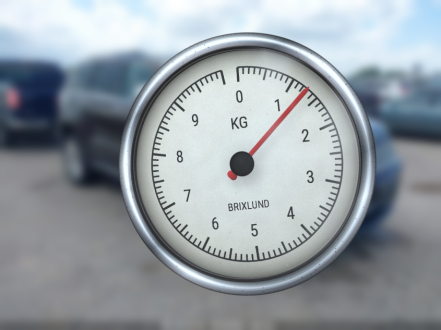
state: 1.3 kg
